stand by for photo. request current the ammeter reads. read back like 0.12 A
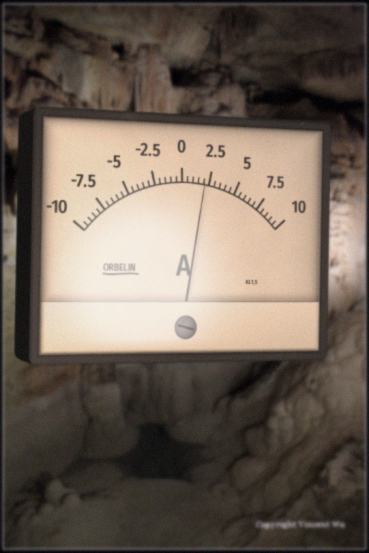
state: 2 A
